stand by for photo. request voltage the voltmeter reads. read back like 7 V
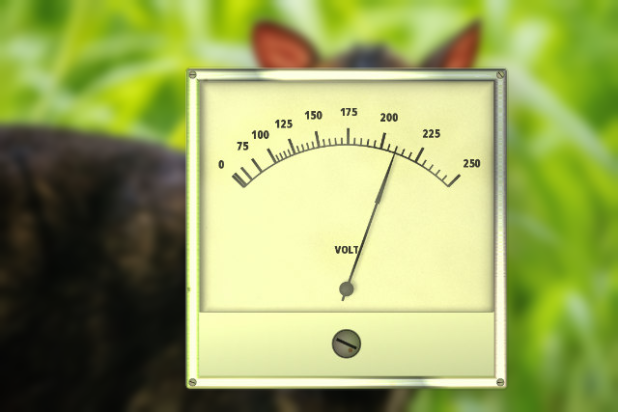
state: 210 V
